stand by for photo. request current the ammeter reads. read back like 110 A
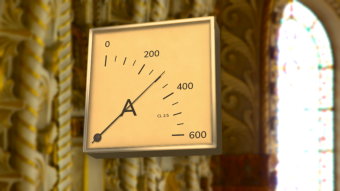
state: 300 A
